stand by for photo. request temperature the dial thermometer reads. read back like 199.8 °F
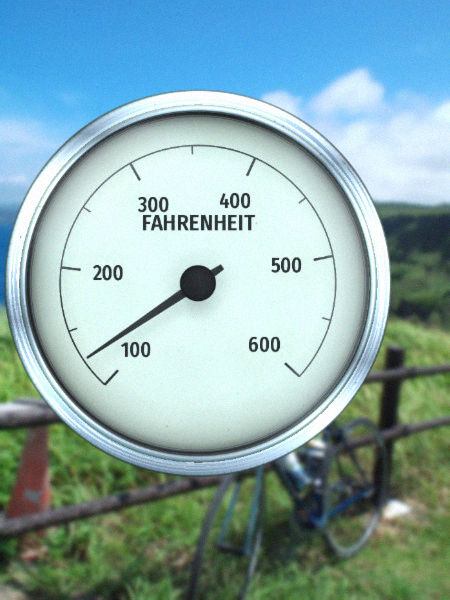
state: 125 °F
